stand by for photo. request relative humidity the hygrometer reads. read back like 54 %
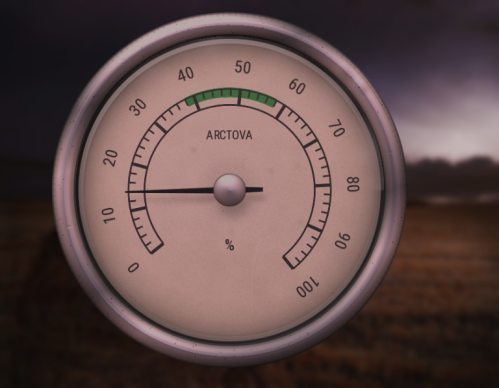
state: 14 %
